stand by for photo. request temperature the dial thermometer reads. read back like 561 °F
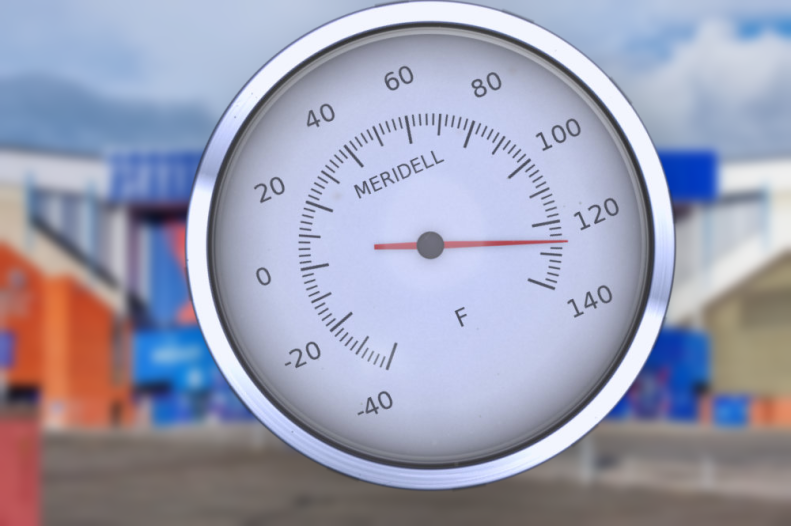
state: 126 °F
